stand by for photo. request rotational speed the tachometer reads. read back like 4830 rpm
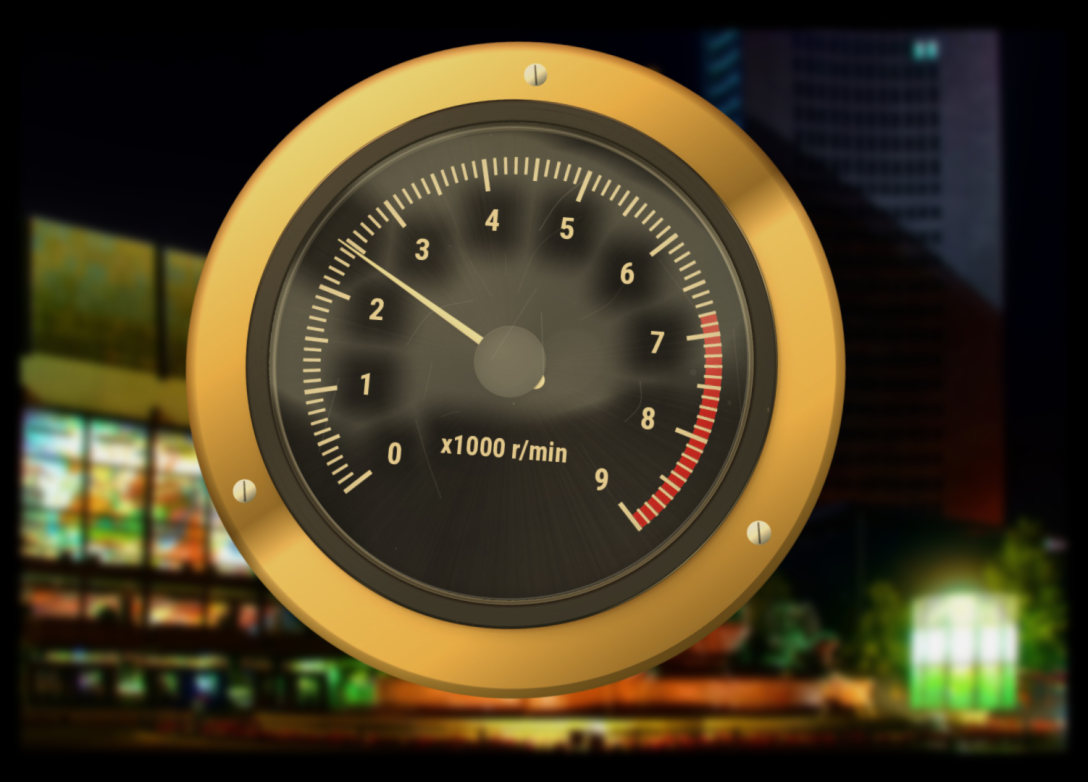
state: 2450 rpm
